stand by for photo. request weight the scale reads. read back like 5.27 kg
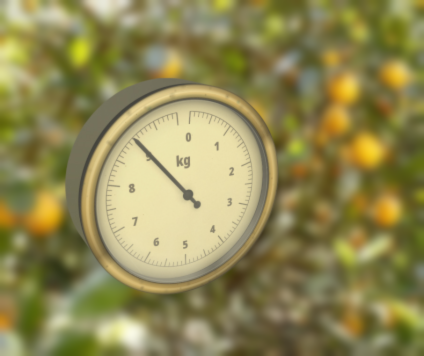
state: 9 kg
